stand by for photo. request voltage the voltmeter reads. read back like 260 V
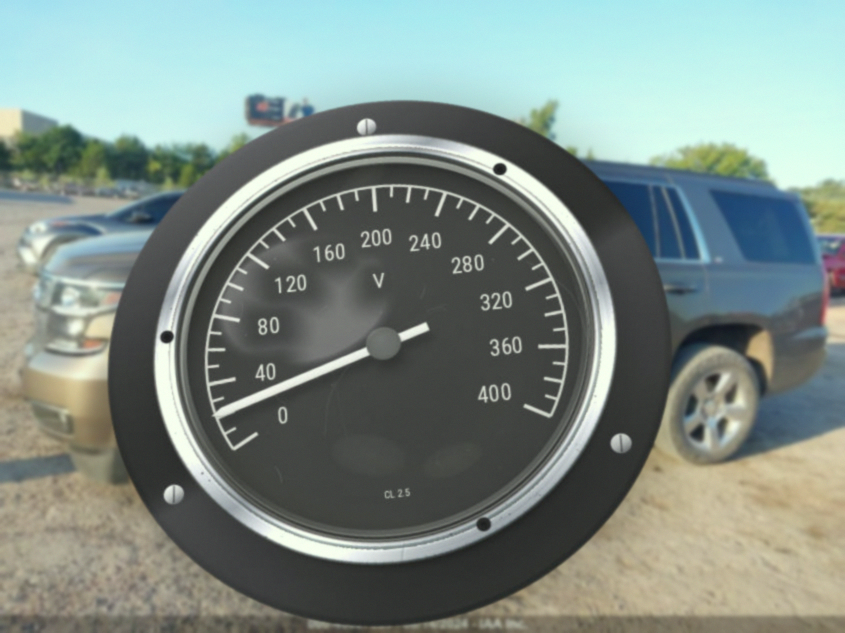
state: 20 V
